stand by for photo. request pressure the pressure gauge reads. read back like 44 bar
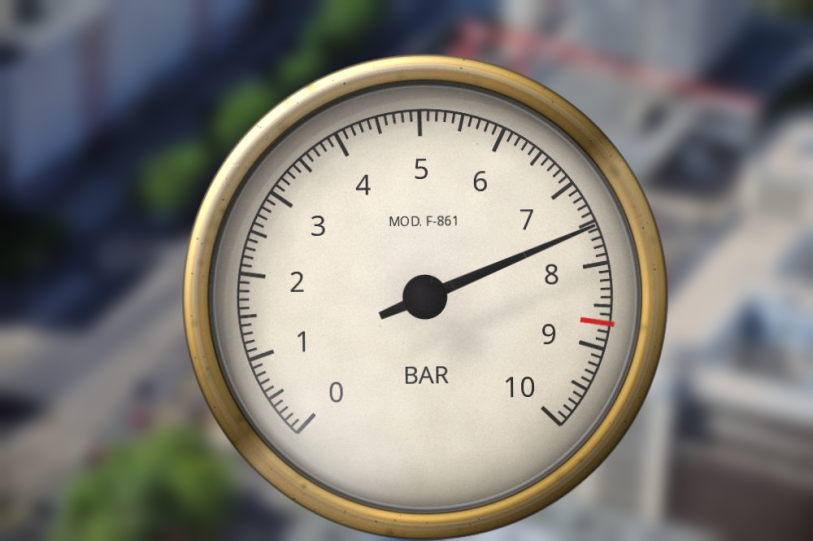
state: 7.55 bar
